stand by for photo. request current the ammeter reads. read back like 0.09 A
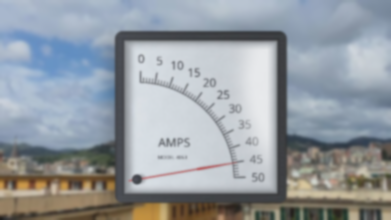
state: 45 A
